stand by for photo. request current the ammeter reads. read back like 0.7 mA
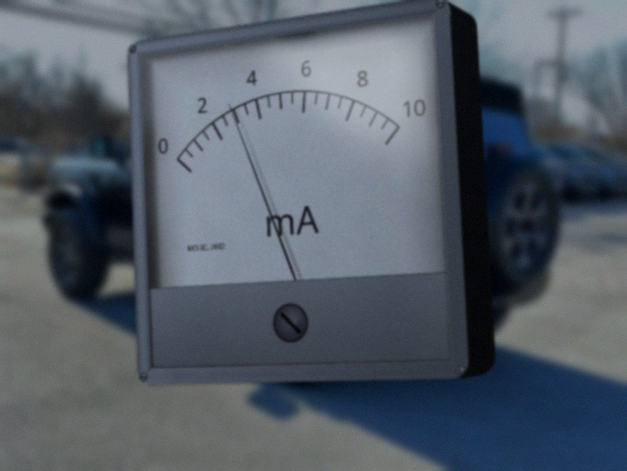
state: 3 mA
